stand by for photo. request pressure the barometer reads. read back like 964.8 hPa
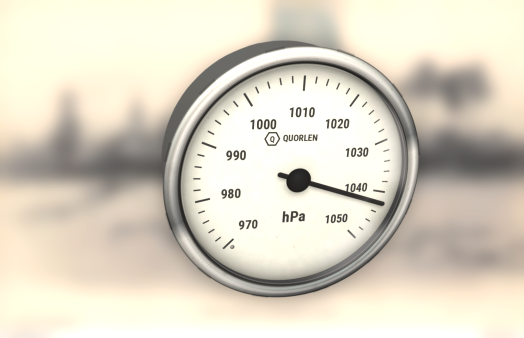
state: 1042 hPa
